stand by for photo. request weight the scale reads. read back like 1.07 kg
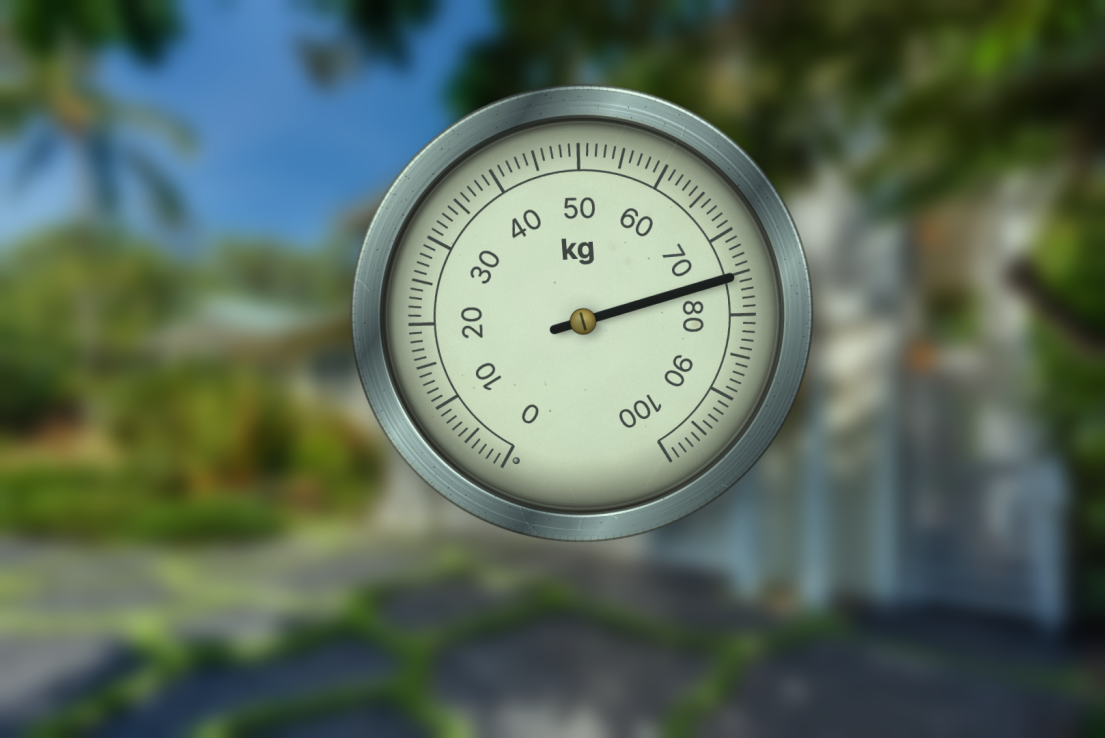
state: 75 kg
